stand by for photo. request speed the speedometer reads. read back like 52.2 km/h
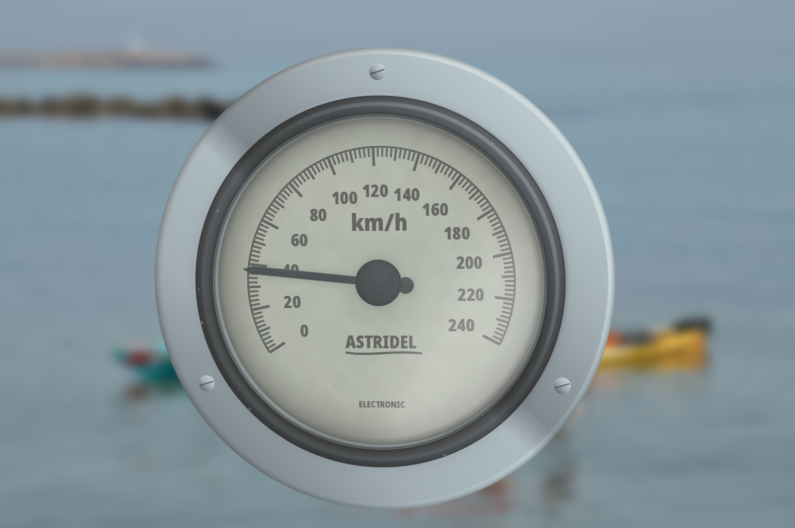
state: 38 km/h
